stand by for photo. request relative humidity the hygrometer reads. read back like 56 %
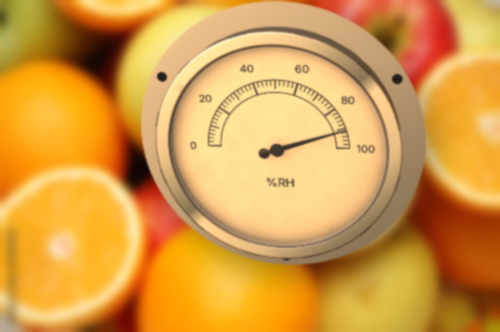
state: 90 %
